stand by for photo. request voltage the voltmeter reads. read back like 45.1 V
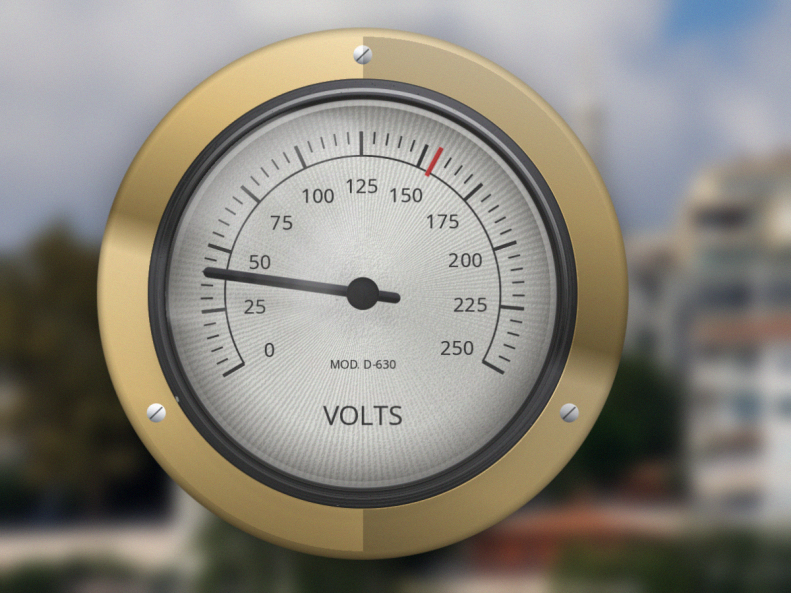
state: 40 V
